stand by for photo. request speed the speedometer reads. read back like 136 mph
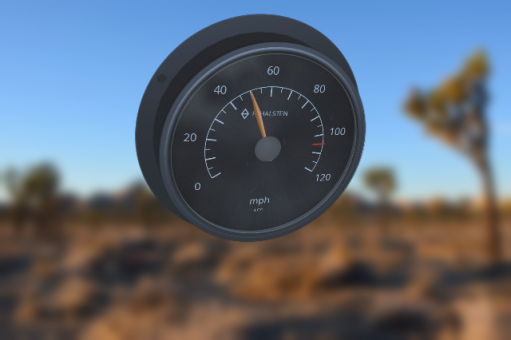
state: 50 mph
